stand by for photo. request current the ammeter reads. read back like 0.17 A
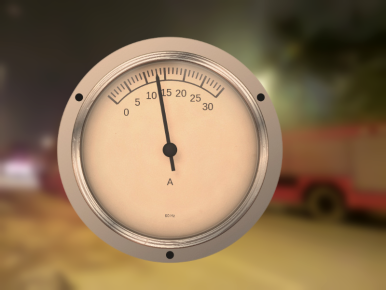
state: 13 A
